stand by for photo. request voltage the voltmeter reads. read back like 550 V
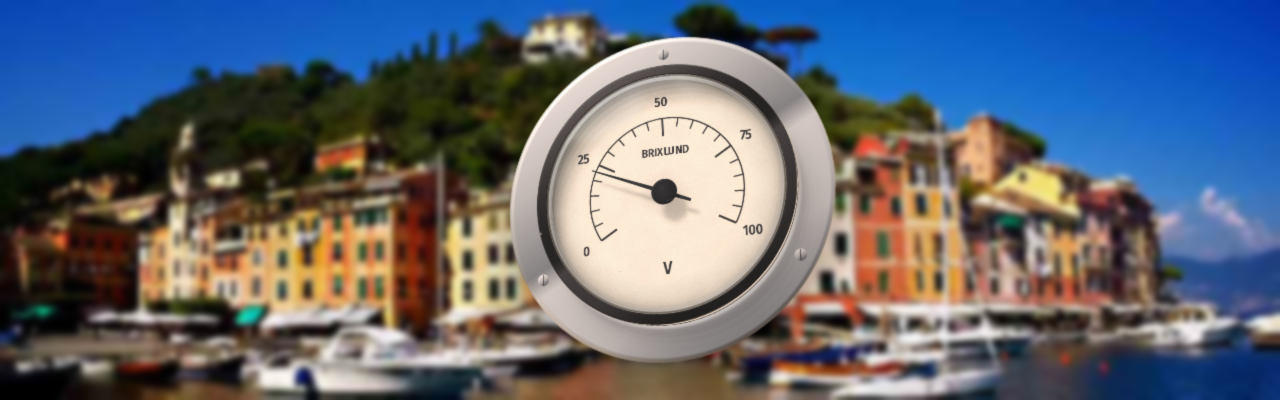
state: 22.5 V
